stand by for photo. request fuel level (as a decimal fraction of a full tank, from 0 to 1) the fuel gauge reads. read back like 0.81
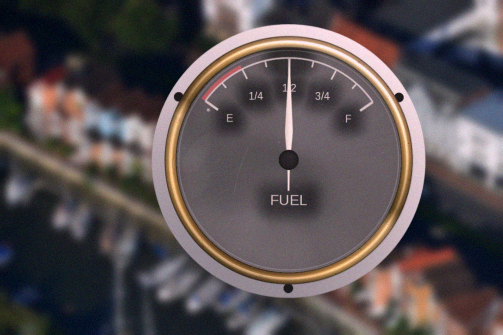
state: 0.5
